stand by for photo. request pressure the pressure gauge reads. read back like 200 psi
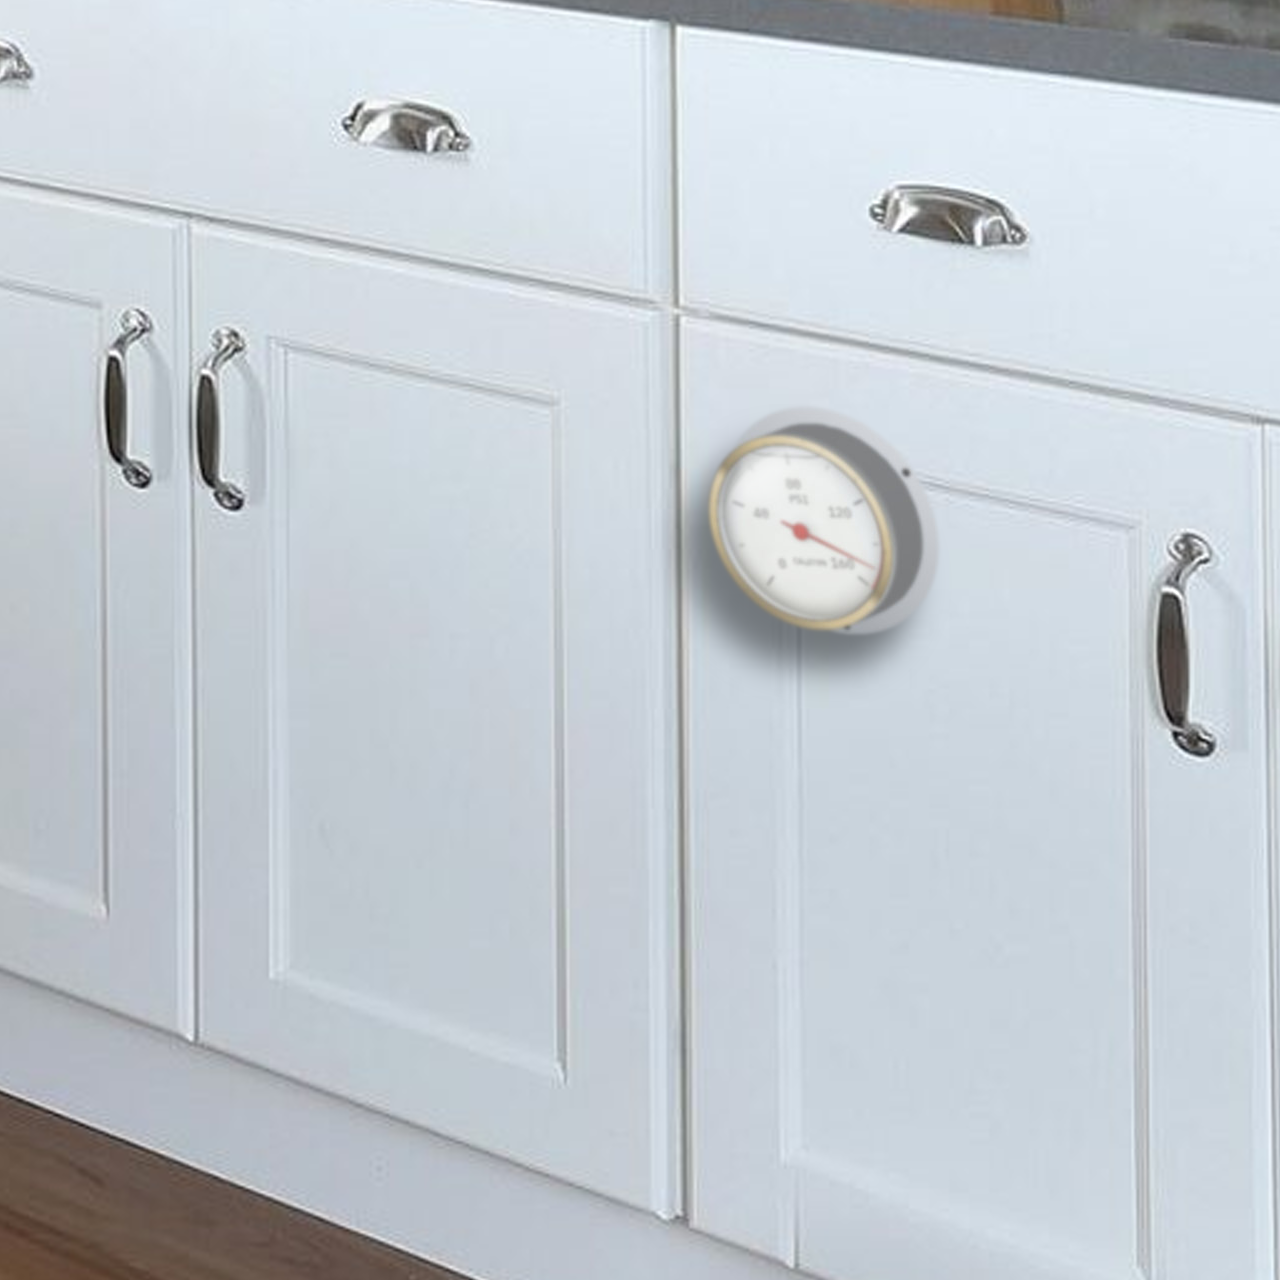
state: 150 psi
